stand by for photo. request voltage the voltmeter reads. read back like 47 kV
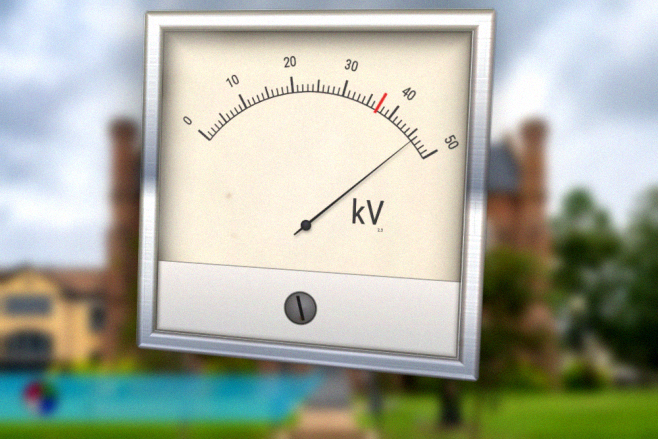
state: 46 kV
